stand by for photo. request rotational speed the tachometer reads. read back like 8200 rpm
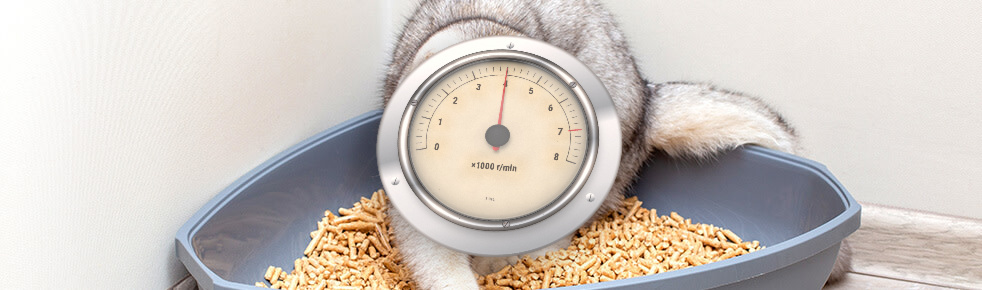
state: 4000 rpm
